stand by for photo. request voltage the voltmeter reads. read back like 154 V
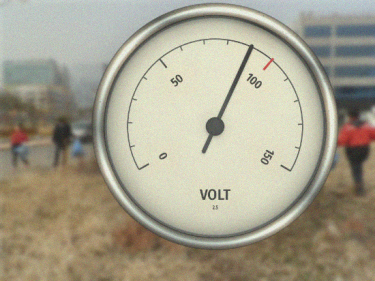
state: 90 V
